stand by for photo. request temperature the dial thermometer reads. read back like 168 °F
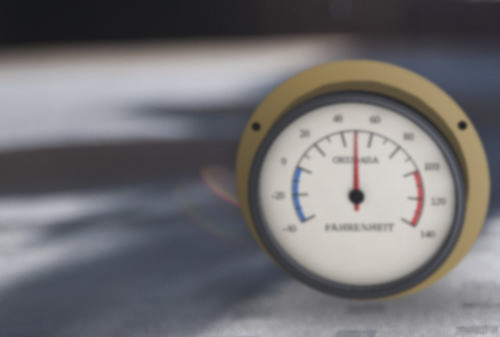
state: 50 °F
